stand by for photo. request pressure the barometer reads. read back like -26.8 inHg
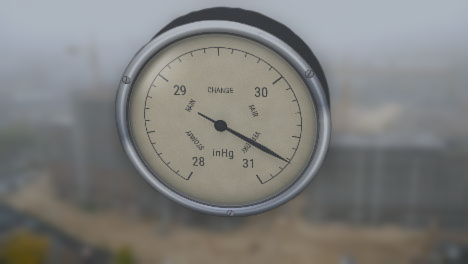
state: 30.7 inHg
